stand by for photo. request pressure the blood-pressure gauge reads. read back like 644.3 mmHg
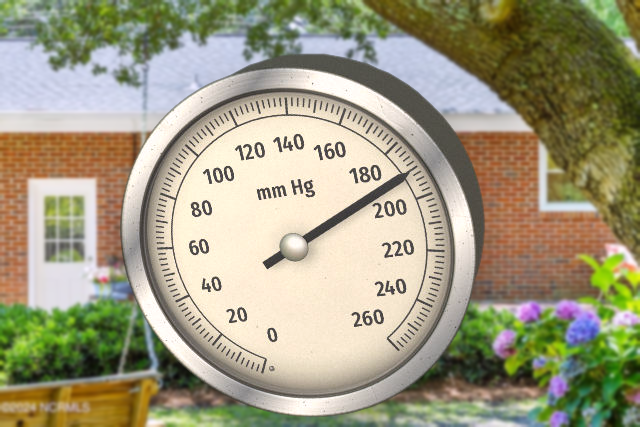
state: 190 mmHg
